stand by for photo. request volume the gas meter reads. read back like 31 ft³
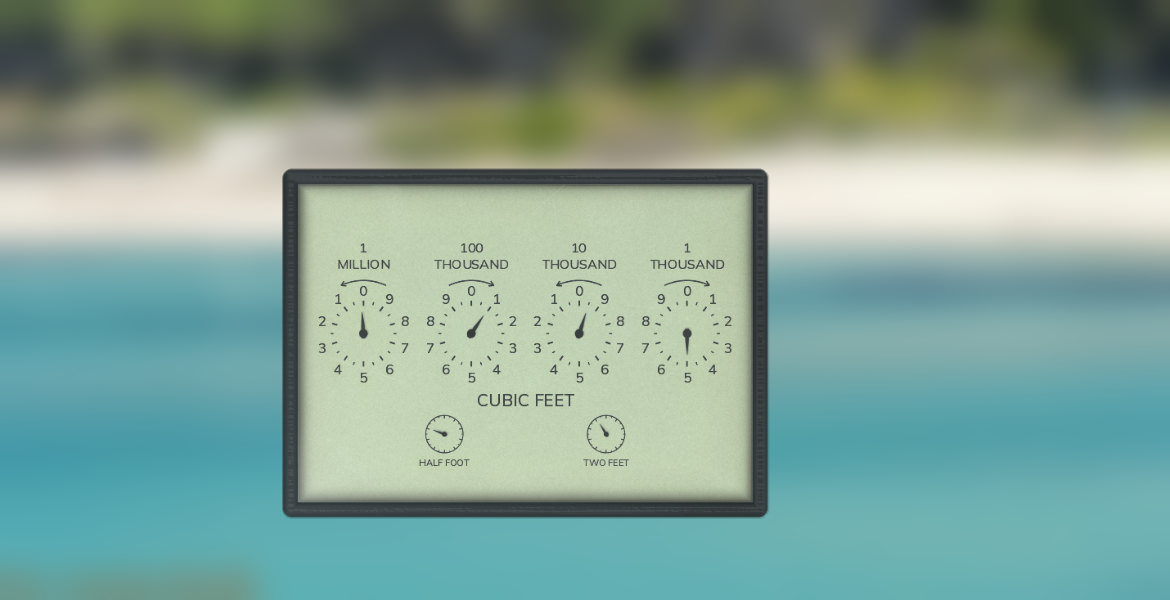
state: 9500 ft³
